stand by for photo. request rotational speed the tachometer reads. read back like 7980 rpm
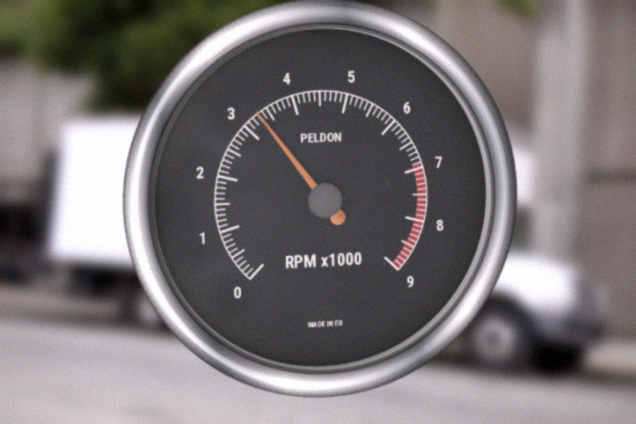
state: 3300 rpm
